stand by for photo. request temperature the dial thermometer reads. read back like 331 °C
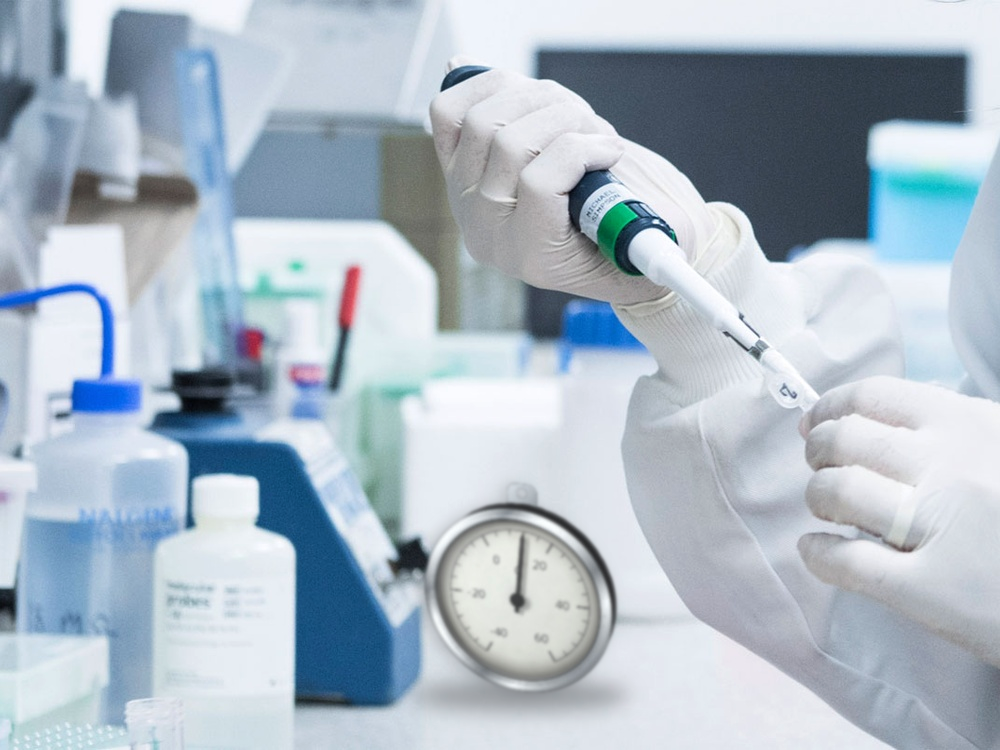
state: 12 °C
